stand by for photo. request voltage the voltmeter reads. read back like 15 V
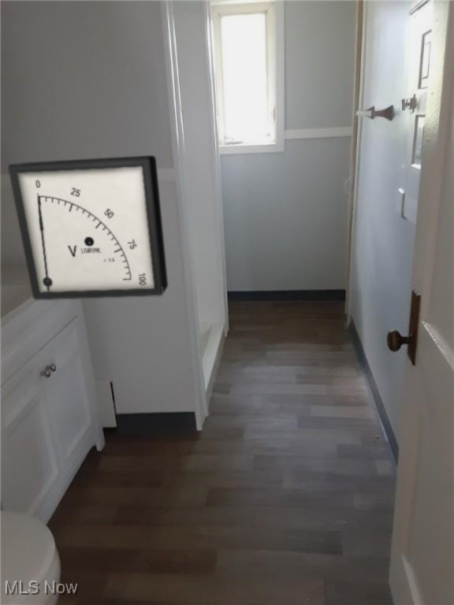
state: 0 V
